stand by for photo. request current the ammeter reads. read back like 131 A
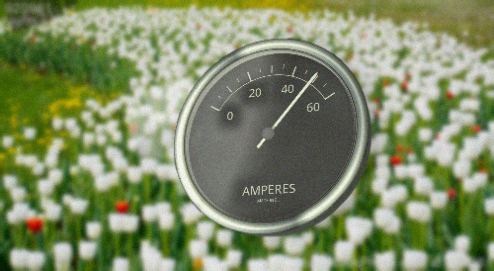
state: 50 A
